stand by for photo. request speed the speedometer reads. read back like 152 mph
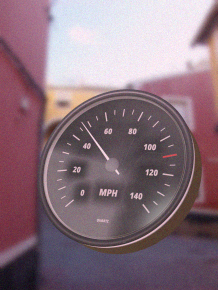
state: 47.5 mph
